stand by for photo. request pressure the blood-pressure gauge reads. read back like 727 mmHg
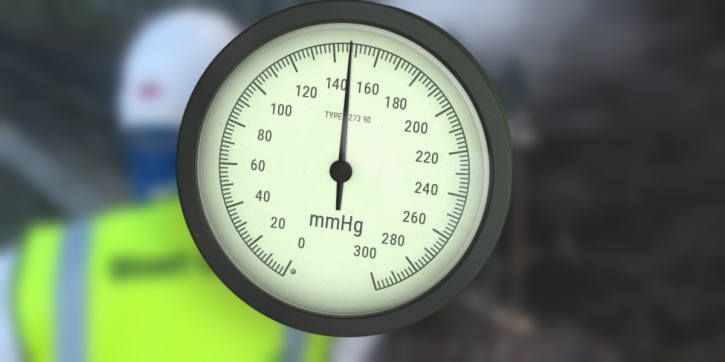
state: 148 mmHg
